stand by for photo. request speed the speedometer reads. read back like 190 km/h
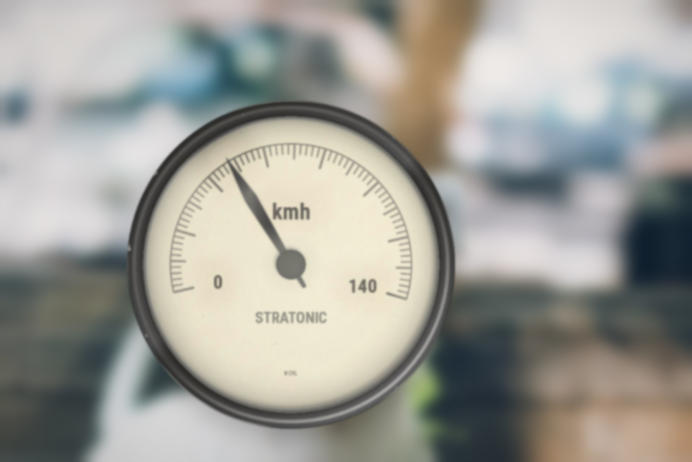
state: 48 km/h
